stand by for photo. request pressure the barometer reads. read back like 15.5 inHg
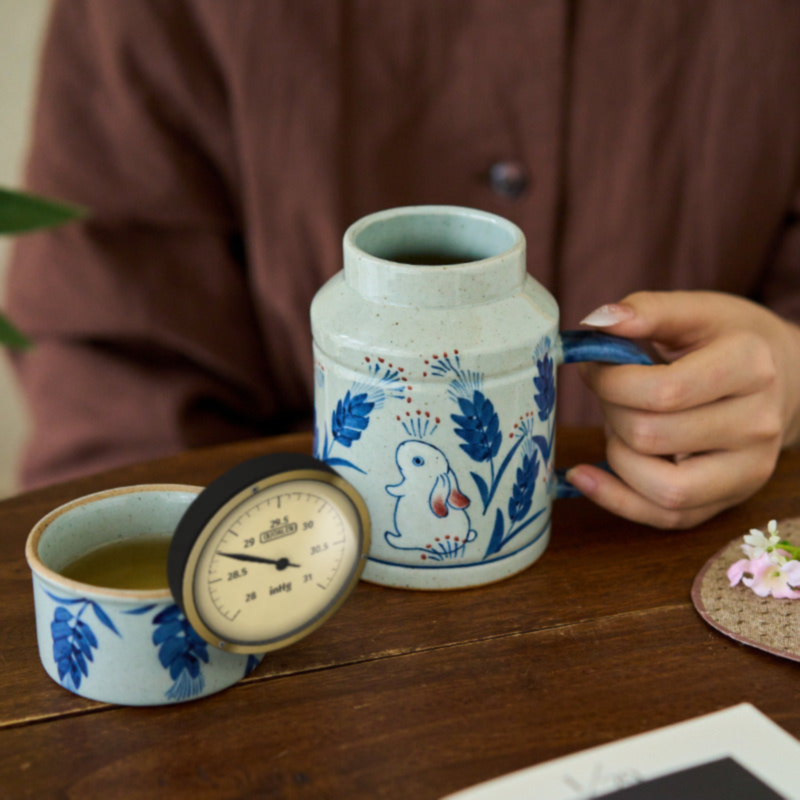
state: 28.8 inHg
